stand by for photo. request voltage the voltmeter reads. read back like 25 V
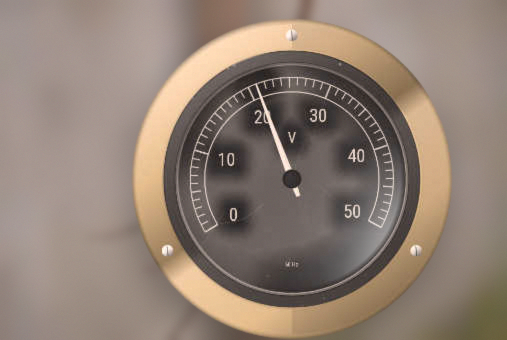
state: 21 V
